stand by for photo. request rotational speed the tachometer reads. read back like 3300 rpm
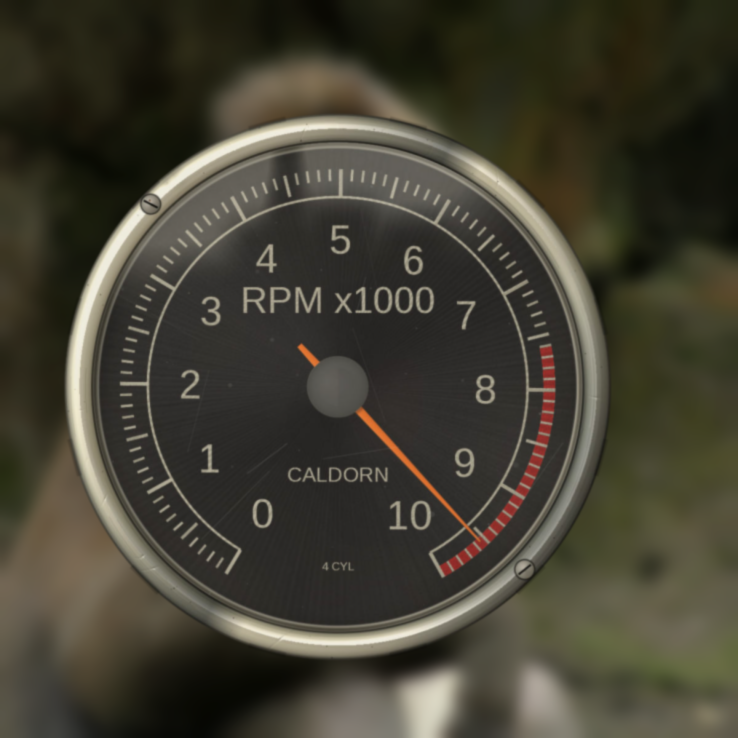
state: 9550 rpm
